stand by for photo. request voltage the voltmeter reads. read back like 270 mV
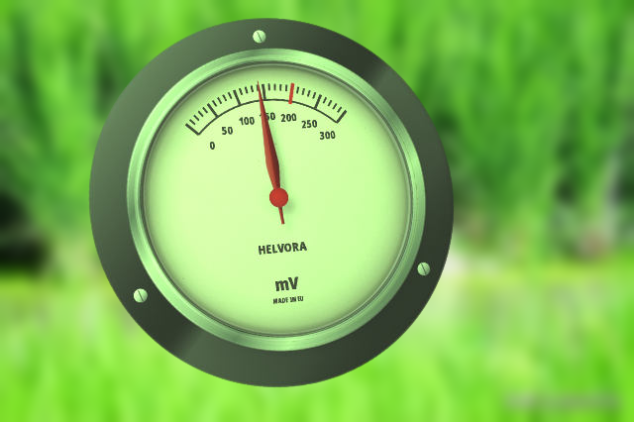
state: 140 mV
